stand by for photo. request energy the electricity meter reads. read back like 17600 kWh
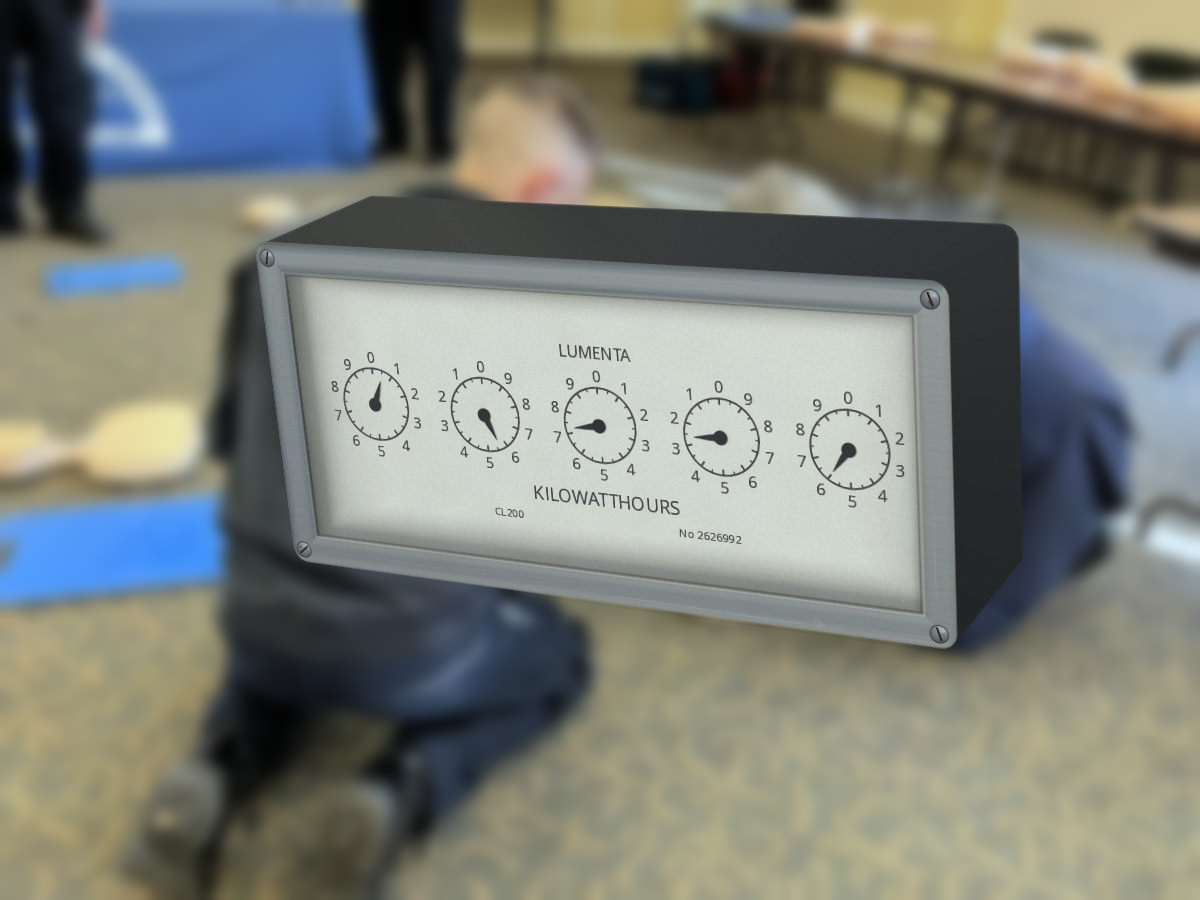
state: 5726 kWh
